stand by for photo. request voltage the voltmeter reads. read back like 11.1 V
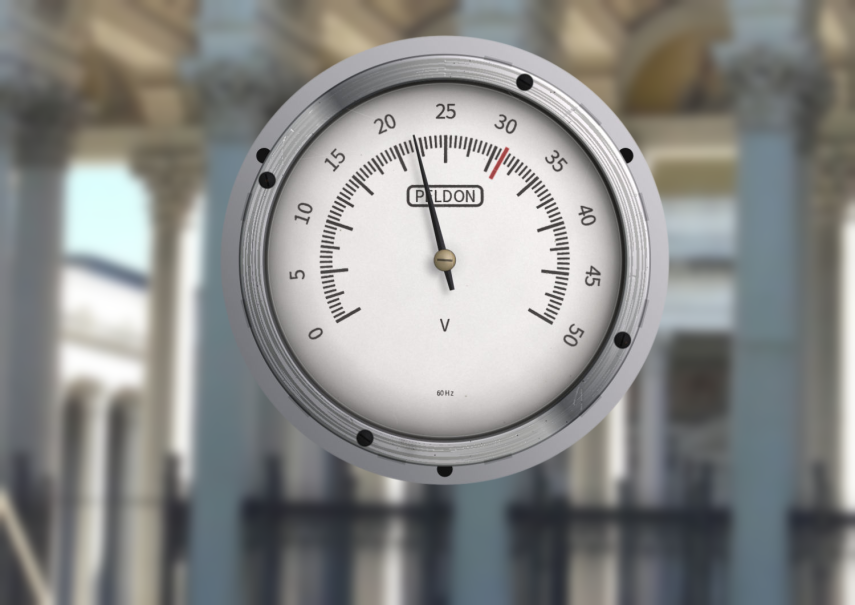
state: 22 V
